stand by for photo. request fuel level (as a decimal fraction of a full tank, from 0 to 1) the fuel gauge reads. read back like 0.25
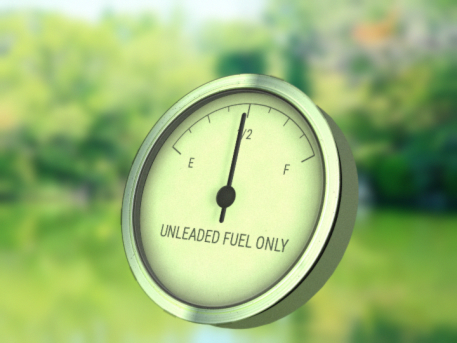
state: 0.5
